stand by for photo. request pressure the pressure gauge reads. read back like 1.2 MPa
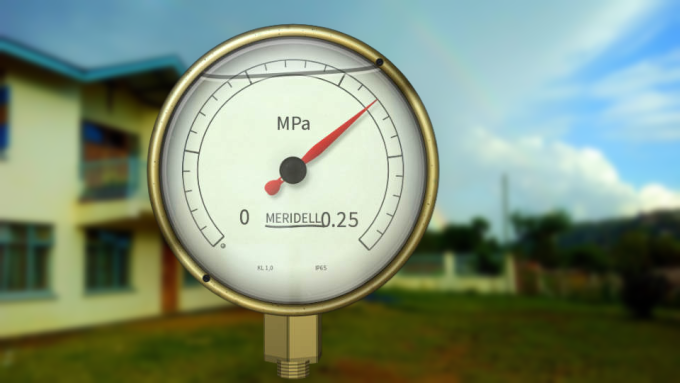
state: 0.17 MPa
